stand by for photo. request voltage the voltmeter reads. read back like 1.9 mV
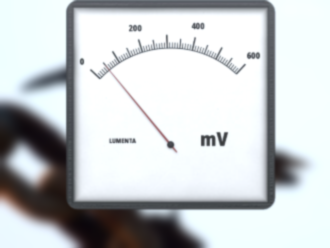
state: 50 mV
